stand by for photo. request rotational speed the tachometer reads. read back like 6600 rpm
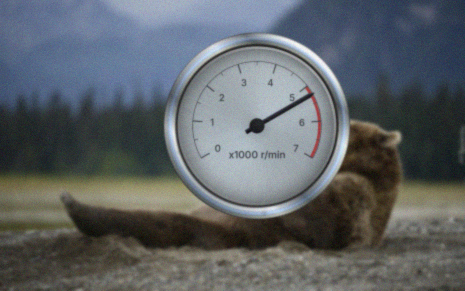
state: 5250 rpm
